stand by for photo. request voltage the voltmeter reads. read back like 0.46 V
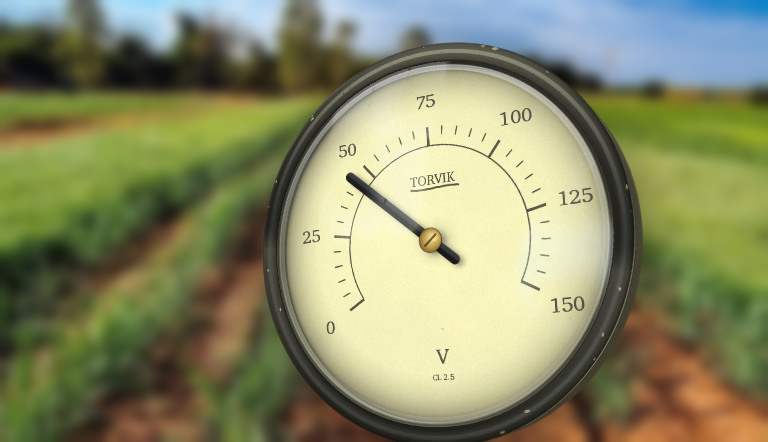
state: 45 V
